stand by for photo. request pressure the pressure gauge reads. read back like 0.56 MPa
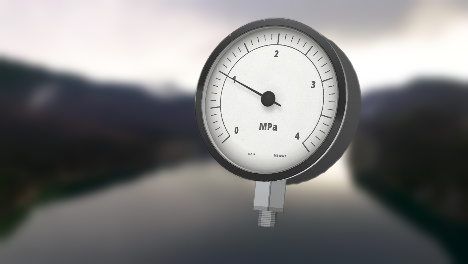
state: 1 MPa
